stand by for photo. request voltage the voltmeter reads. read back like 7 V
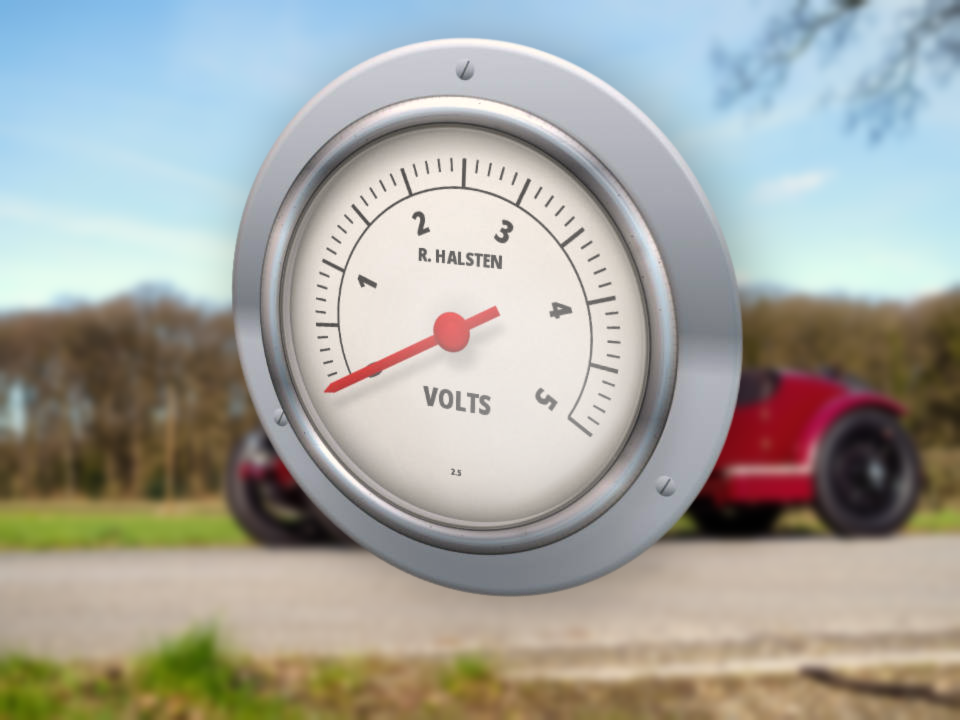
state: 0 V
